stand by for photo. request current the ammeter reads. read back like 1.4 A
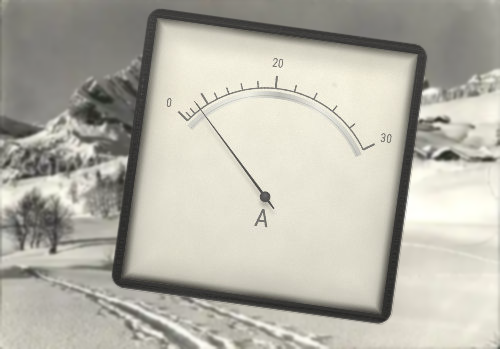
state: 8 A
